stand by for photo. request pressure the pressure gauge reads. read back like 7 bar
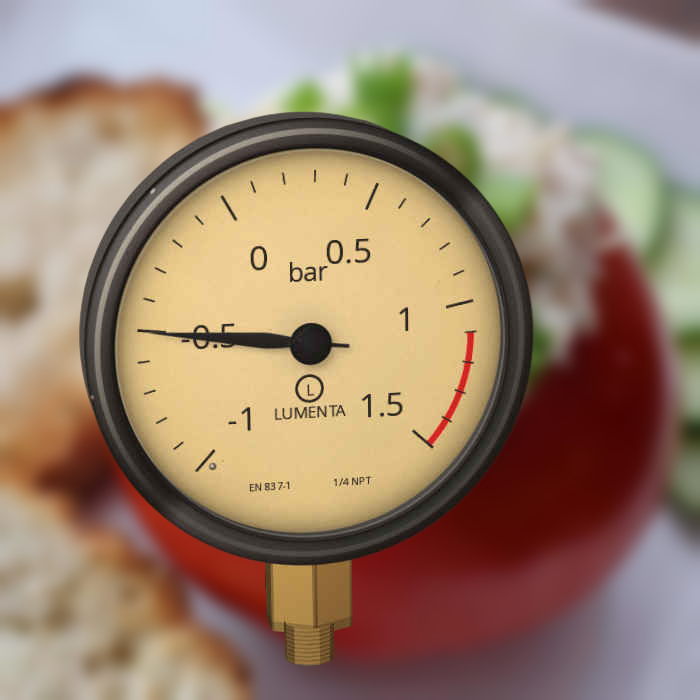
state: -0.5 bar
